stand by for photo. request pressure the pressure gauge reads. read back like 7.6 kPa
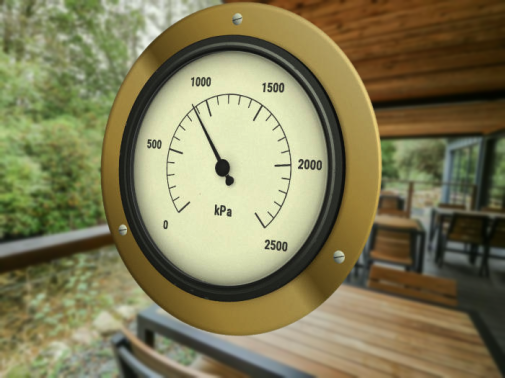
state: 900 kPa
